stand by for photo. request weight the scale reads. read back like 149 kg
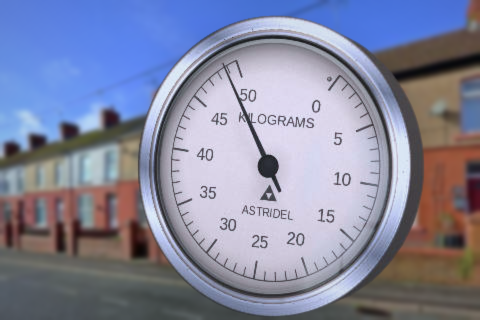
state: 49 kg
